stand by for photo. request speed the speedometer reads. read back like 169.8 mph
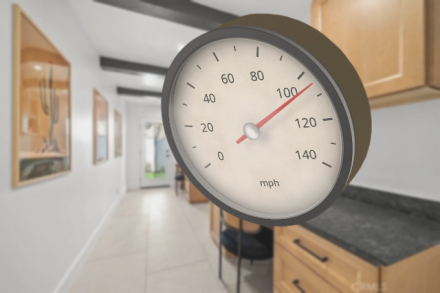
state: 105 mph
